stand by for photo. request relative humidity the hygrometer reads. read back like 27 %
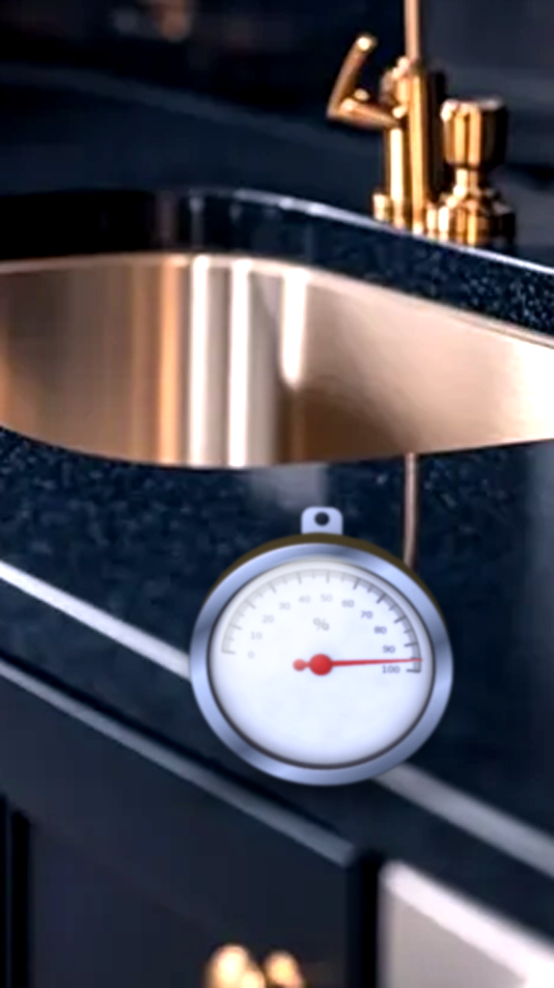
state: 95 %
